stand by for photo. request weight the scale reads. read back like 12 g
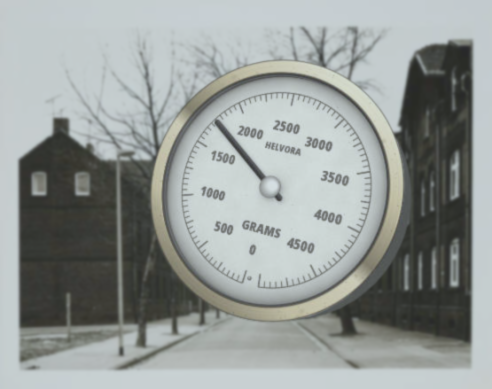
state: 1750 g
